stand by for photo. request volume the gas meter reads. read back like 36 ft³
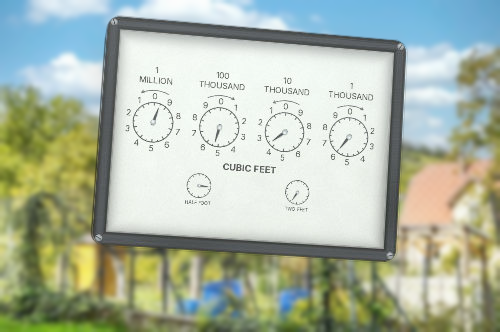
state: 953600 ft³
